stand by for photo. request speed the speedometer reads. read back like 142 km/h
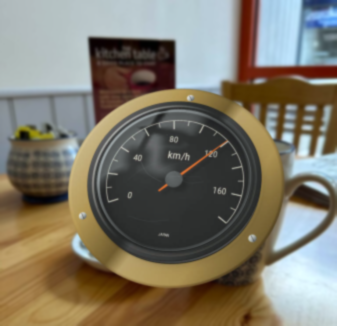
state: 120 km/h
